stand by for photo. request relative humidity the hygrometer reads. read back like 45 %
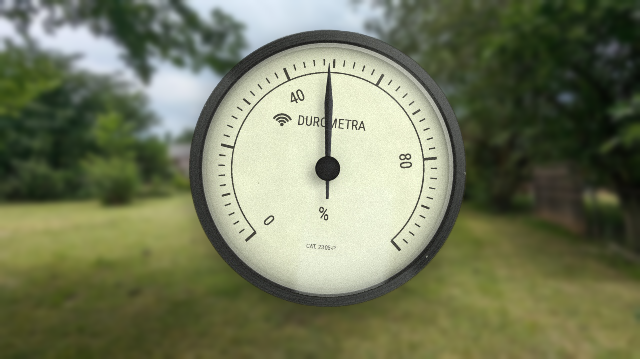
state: 49 %
